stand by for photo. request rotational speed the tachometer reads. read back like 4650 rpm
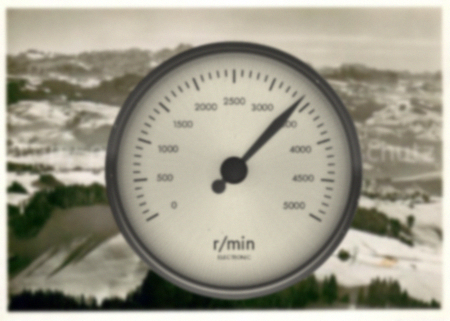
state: 3400 rpm
